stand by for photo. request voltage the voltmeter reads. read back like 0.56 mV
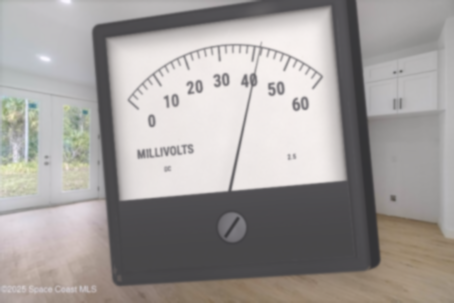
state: 42 mV
